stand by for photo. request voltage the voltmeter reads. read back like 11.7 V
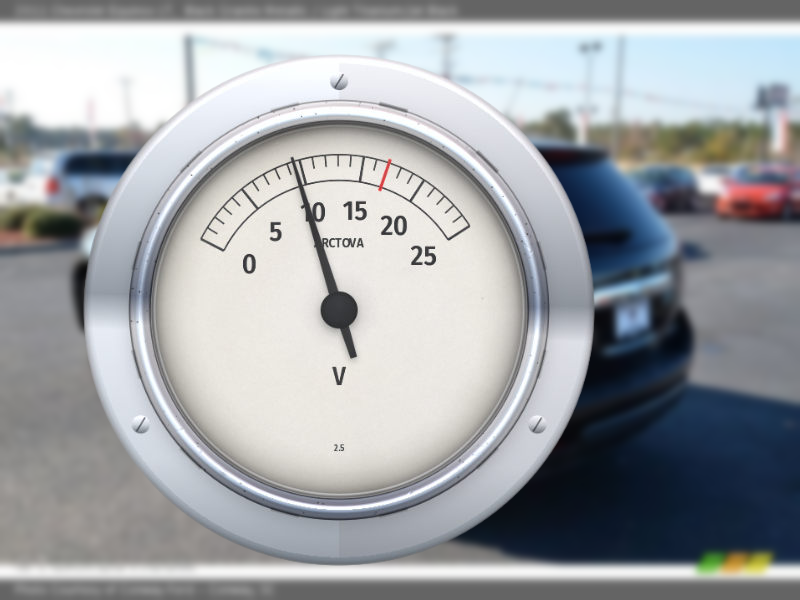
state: 9.5 V
